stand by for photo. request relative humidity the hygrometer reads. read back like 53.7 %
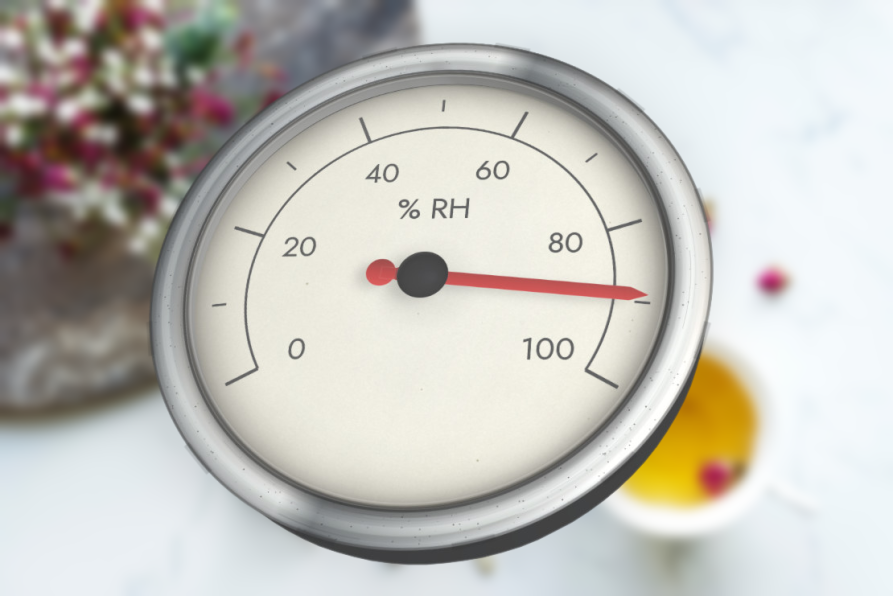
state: 90 %
